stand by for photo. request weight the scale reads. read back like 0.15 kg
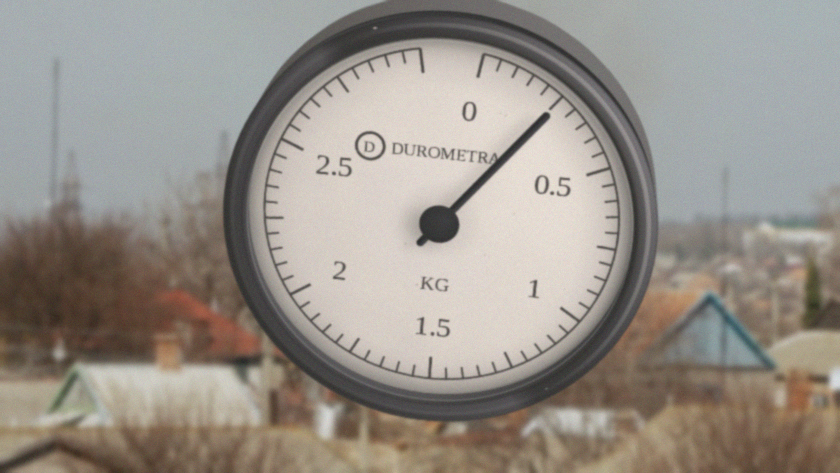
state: 0.25 kg
